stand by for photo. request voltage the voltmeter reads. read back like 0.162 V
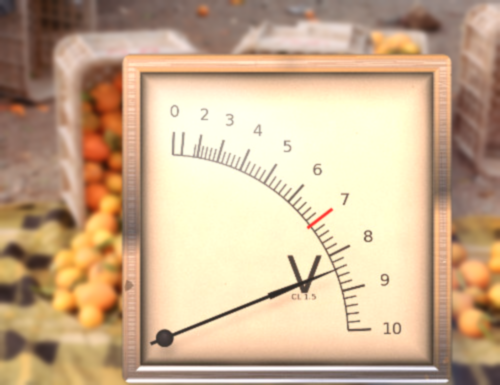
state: 8.4 V
